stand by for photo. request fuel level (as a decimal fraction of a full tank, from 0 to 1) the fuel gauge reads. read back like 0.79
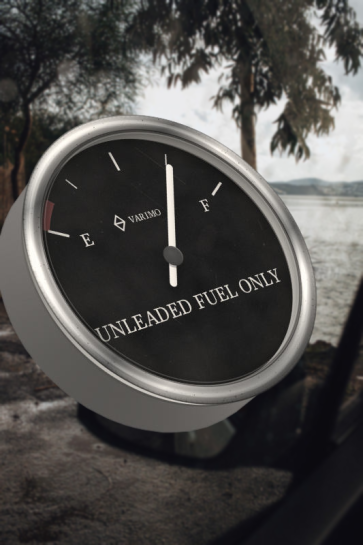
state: 0.75
